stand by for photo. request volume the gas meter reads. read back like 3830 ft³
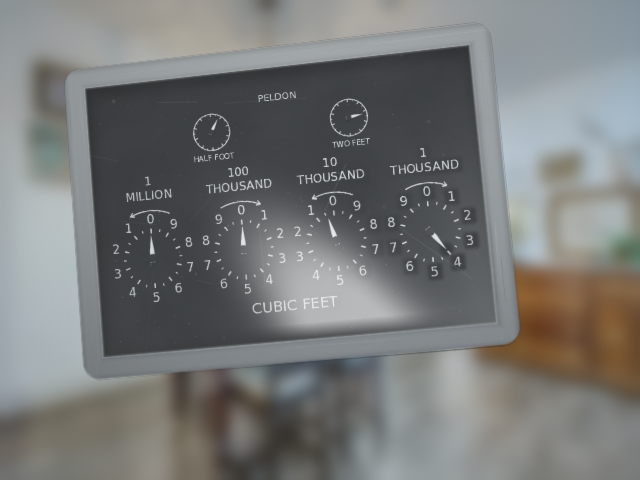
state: 400 ft³
